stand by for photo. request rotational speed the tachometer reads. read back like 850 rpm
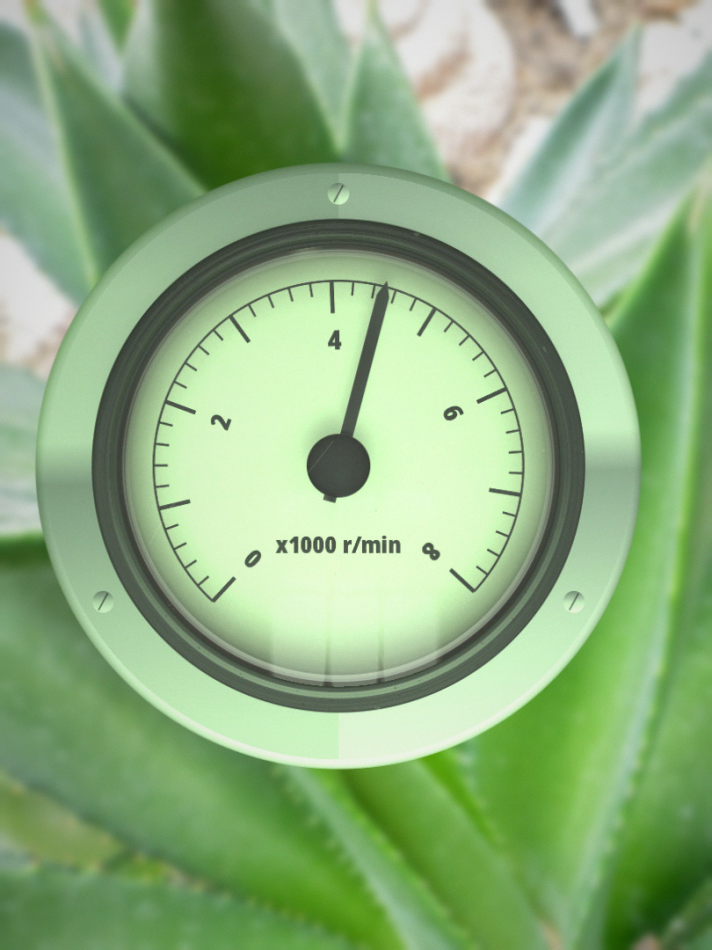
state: 4500 rpm
